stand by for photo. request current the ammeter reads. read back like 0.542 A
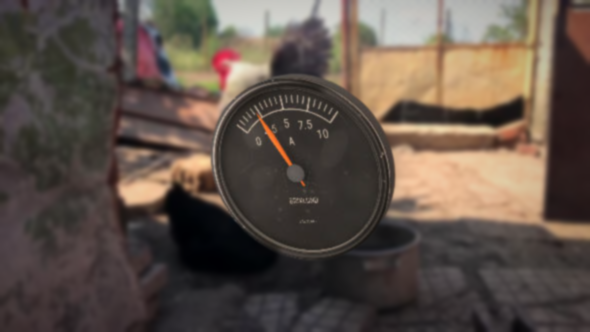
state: 2.5 A
